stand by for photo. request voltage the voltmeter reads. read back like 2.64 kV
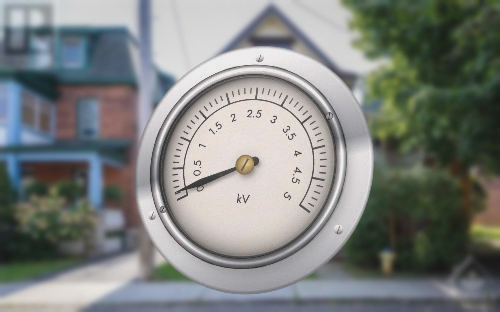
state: 0.1 kV
